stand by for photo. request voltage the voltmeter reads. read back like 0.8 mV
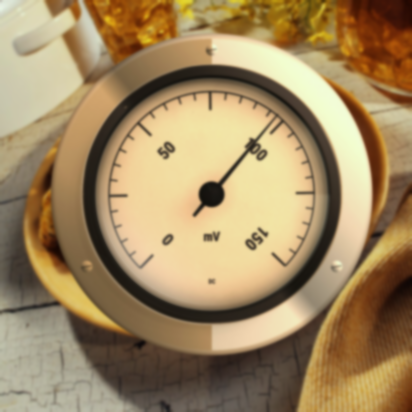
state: 97.5 mV
